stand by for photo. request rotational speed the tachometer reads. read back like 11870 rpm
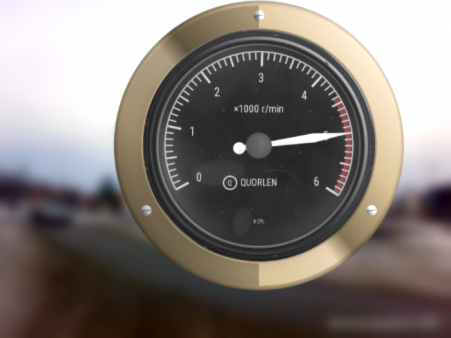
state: 5000 rpm
